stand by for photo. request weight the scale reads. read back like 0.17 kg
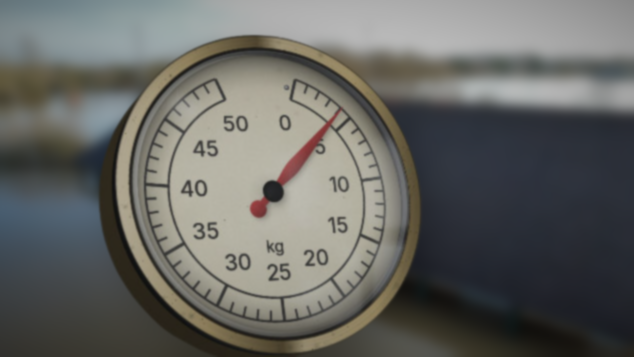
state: 4 kg
